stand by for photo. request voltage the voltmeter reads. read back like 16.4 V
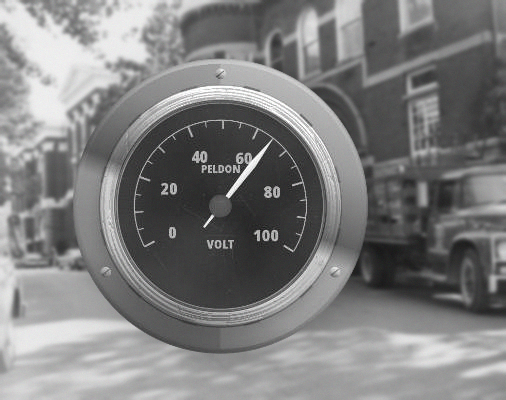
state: 65 V
